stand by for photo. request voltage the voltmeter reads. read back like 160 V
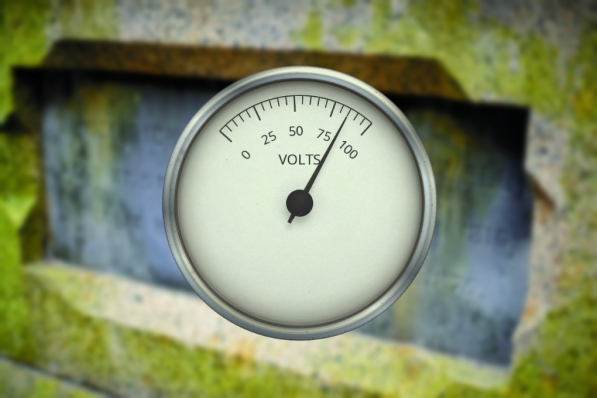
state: 85 V
